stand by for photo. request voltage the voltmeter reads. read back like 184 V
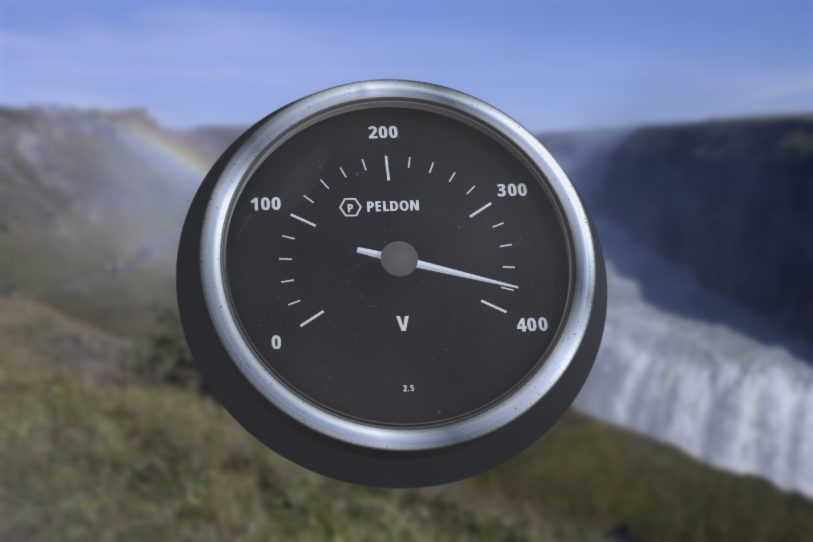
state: 380 V
